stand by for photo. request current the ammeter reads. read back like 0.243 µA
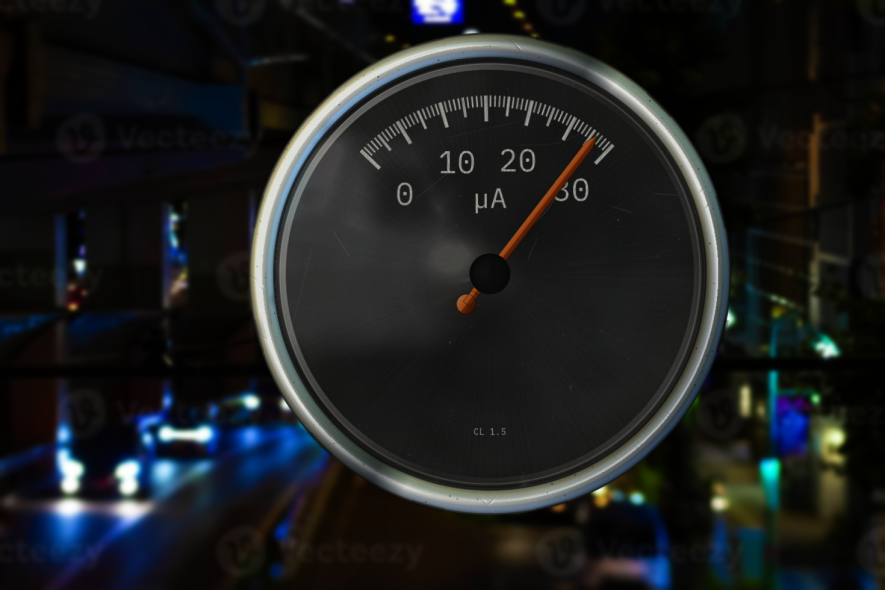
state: 28 µA
